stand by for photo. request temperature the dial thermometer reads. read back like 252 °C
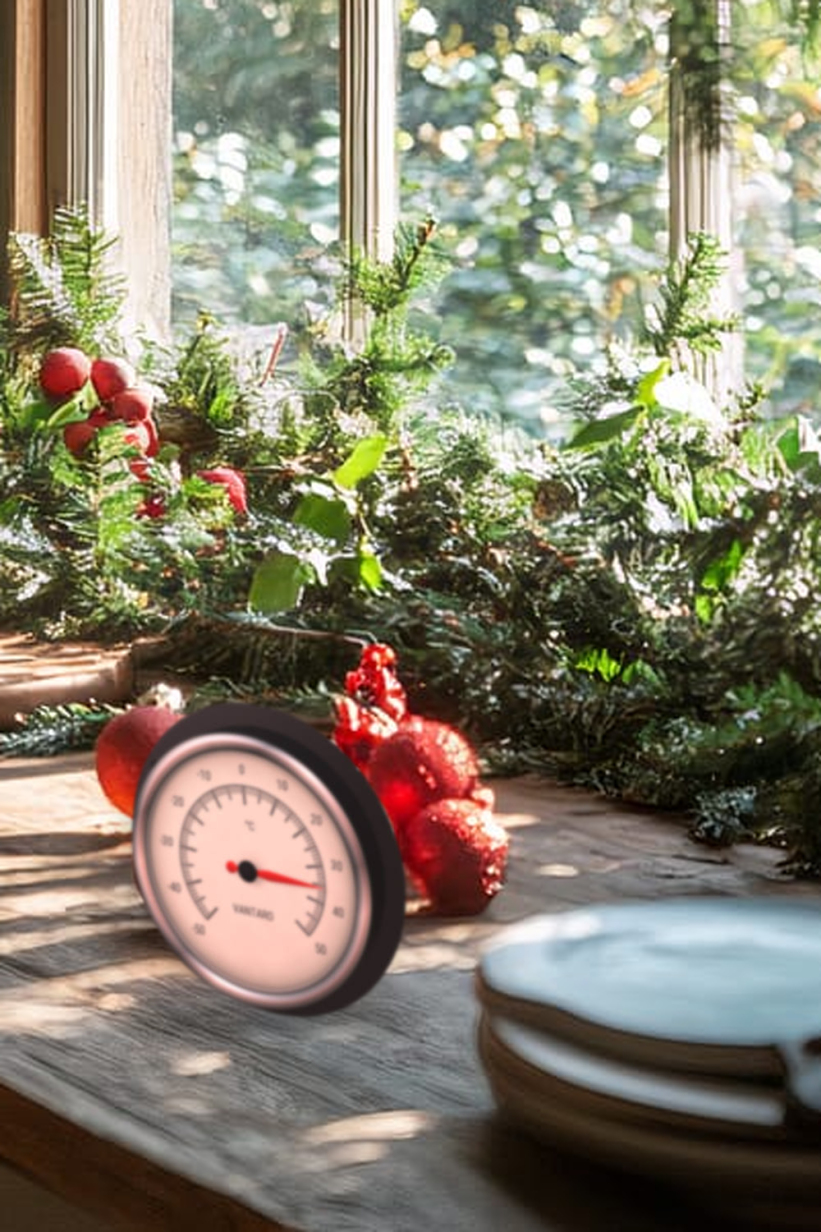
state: 35 °C
